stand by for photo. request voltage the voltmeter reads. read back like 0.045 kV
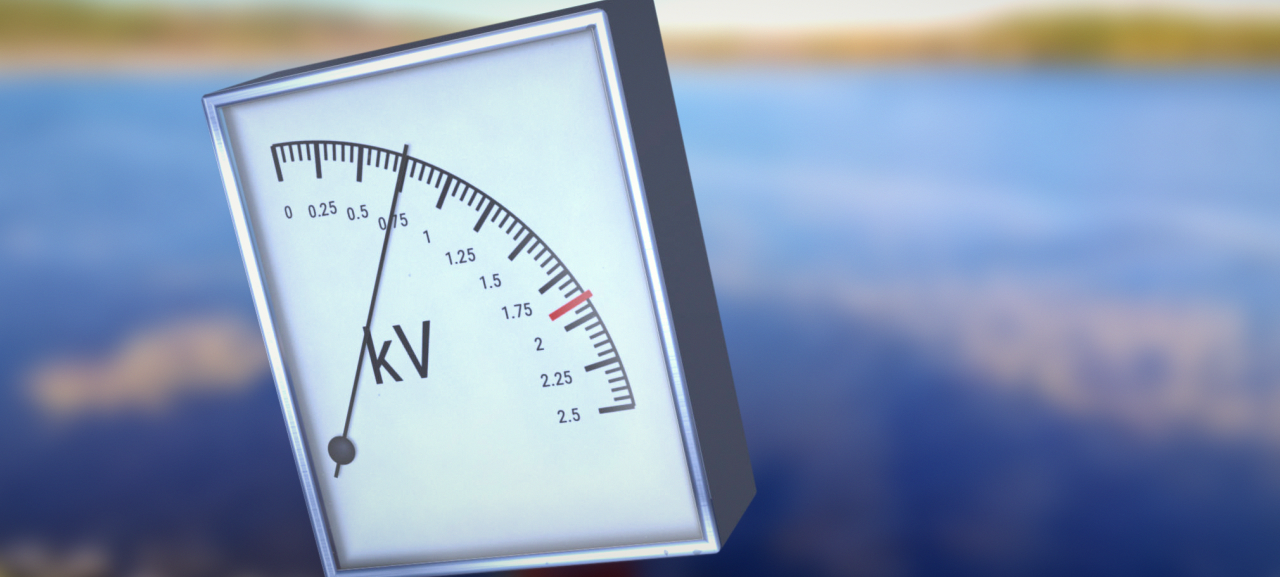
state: 0.75 kV
